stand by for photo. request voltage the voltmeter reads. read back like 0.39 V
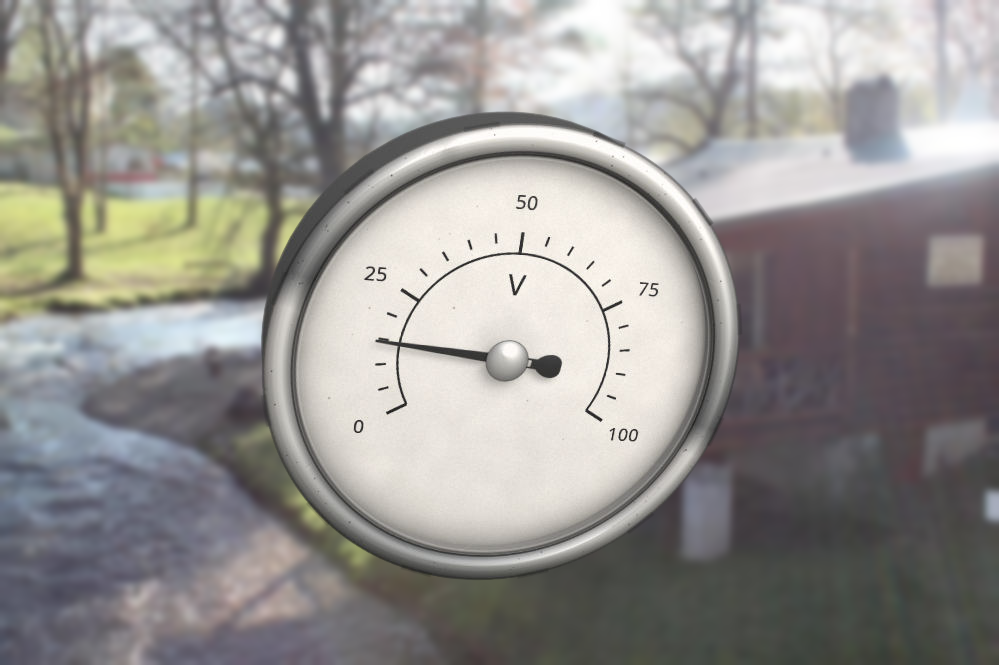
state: 15 V
